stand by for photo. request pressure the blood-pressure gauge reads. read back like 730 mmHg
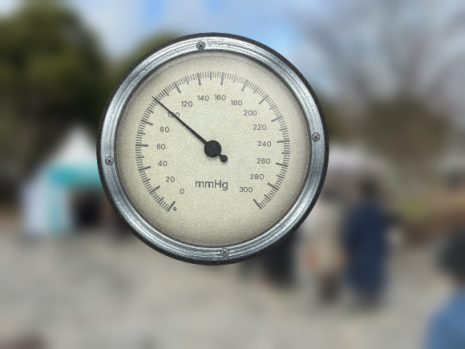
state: 100 mmHg
